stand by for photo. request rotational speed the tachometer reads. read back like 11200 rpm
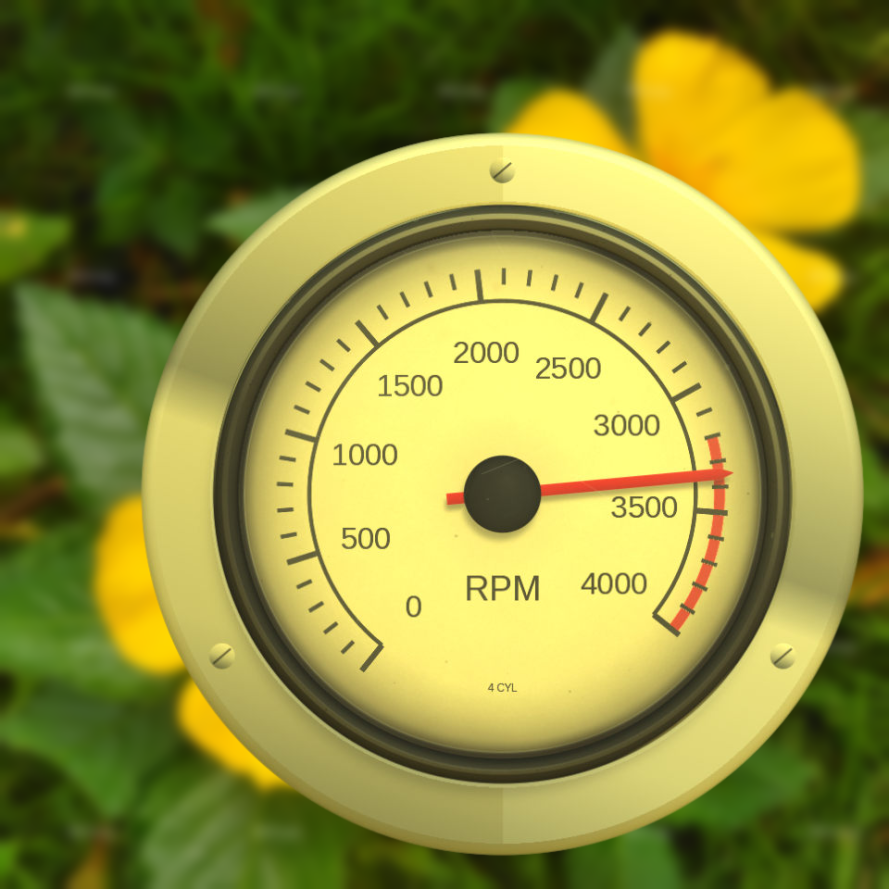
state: 3350 rpm
